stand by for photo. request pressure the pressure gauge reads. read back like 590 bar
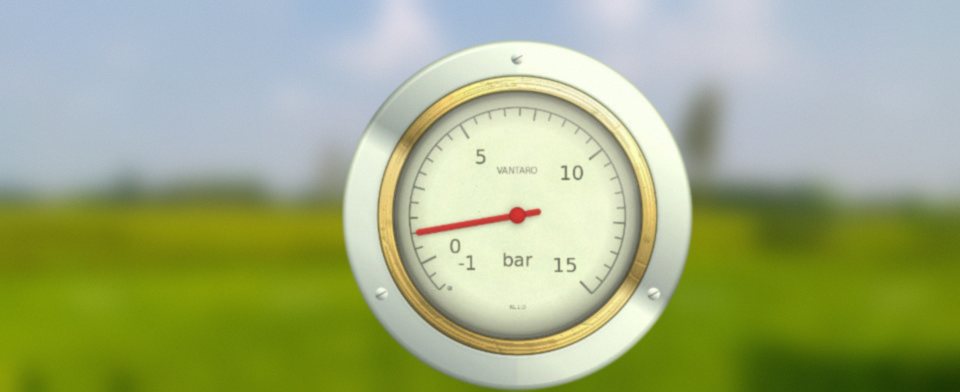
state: 1 bar
